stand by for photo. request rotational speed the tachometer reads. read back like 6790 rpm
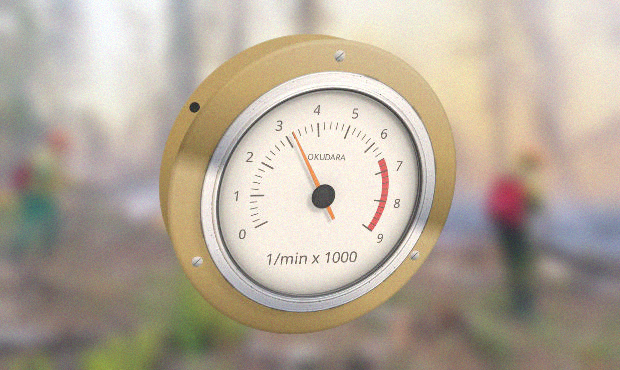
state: 3200 rpm
